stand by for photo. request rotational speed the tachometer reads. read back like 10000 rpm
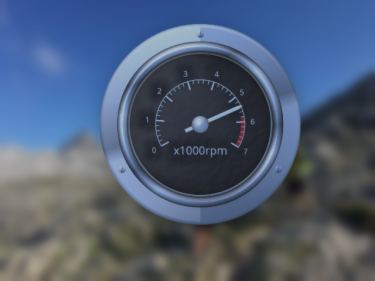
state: 5400 rpm
